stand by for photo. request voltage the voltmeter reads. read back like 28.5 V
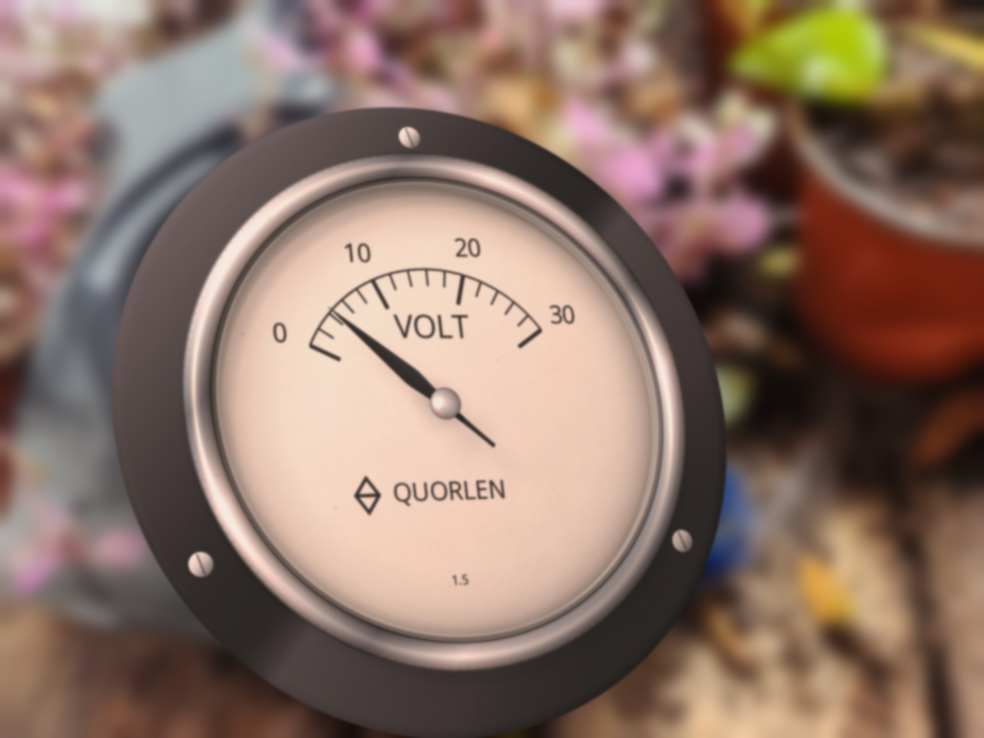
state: 4 V
